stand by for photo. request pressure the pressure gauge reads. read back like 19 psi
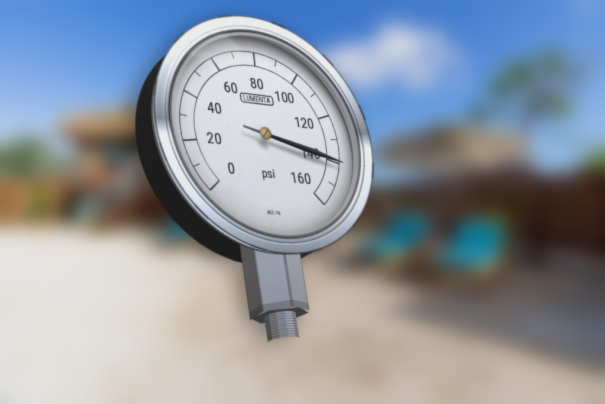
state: 140 psi
